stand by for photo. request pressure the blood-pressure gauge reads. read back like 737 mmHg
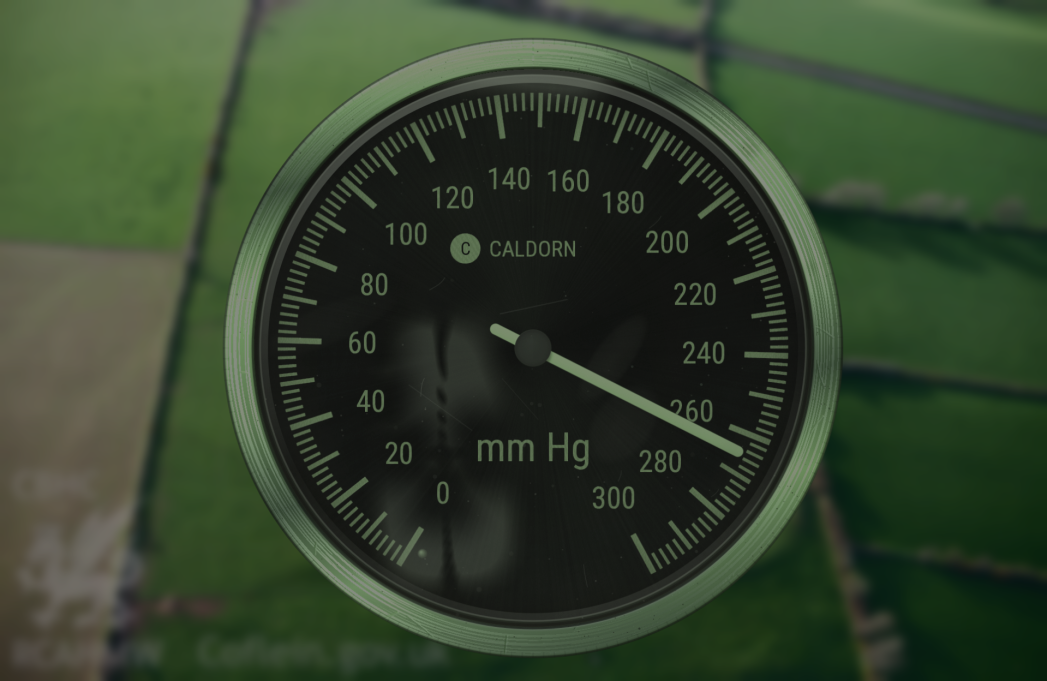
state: 265 mmHg
